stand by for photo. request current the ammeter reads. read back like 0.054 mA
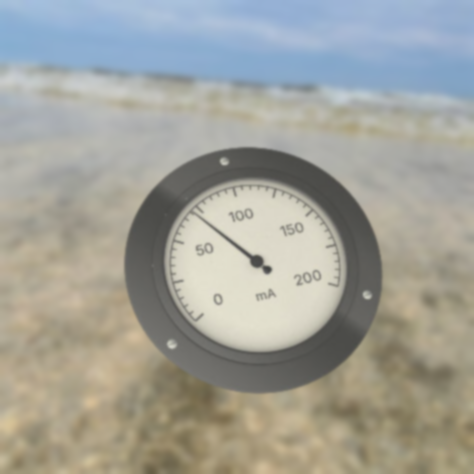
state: 70 mA
